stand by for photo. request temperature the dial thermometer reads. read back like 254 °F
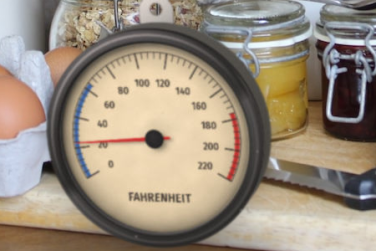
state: 24 °F
